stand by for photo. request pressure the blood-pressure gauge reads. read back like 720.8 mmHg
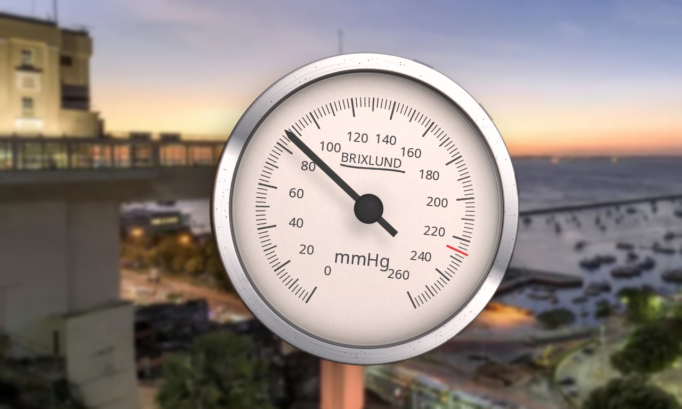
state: 86 mmHg
